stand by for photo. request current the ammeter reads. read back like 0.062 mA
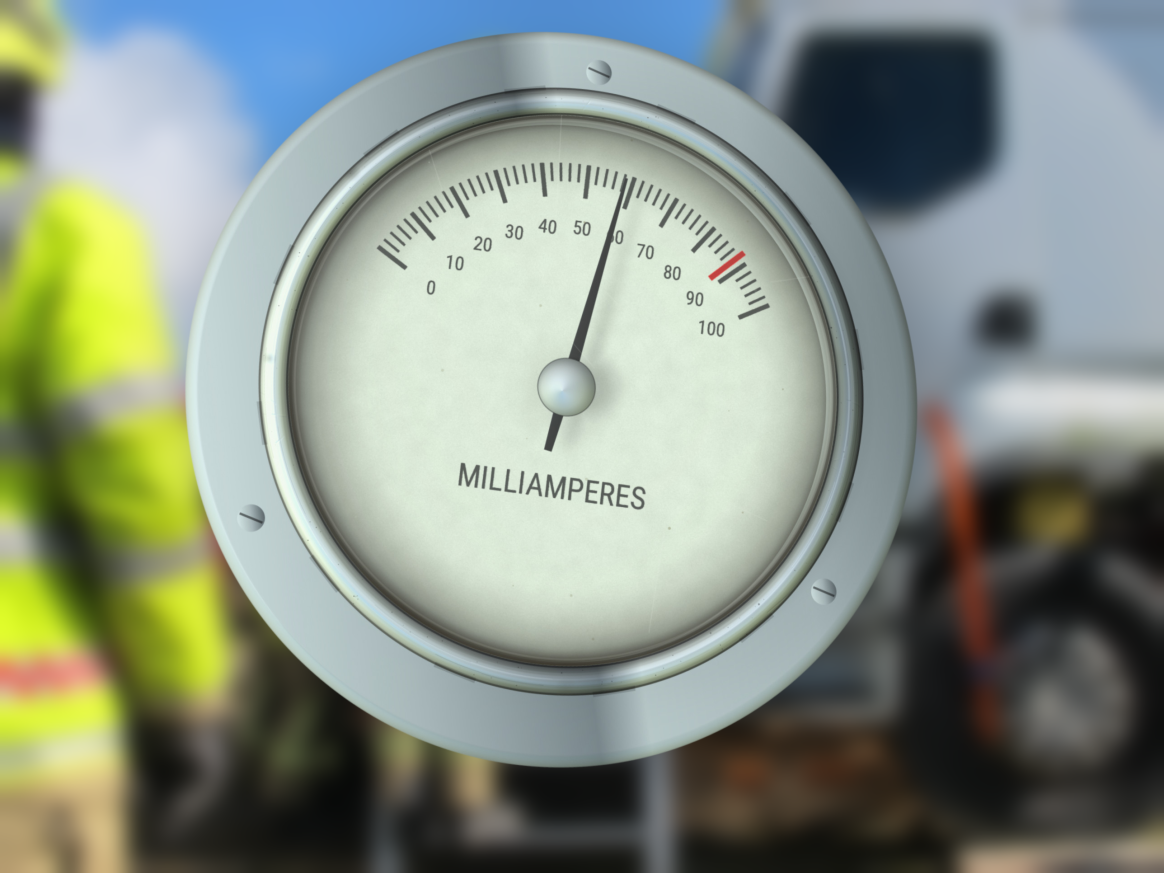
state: 58 mA
